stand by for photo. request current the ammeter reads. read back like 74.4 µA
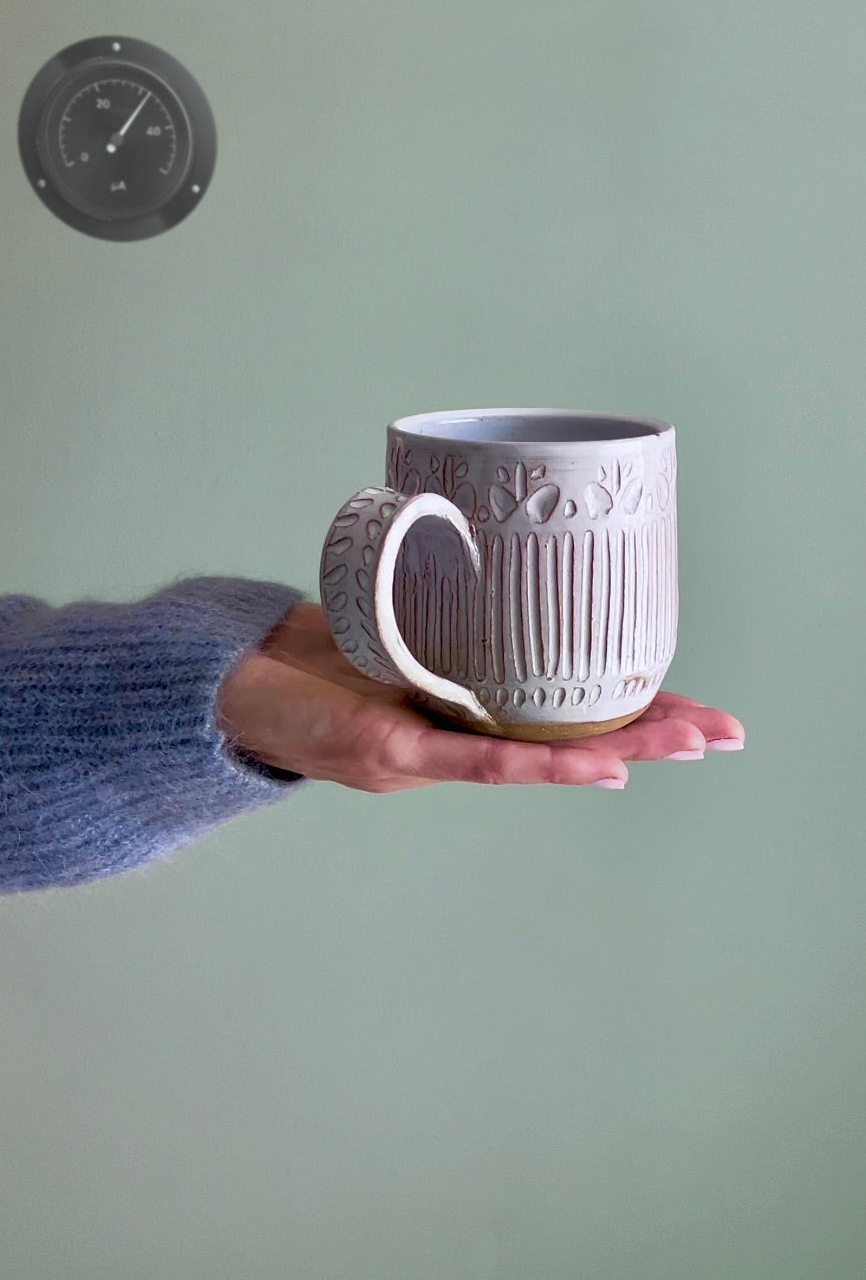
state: 32 µA
